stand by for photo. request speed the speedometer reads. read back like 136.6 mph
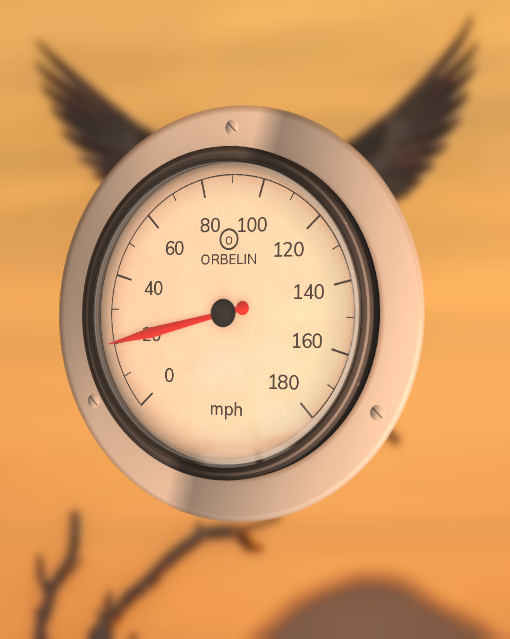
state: 20 mph
